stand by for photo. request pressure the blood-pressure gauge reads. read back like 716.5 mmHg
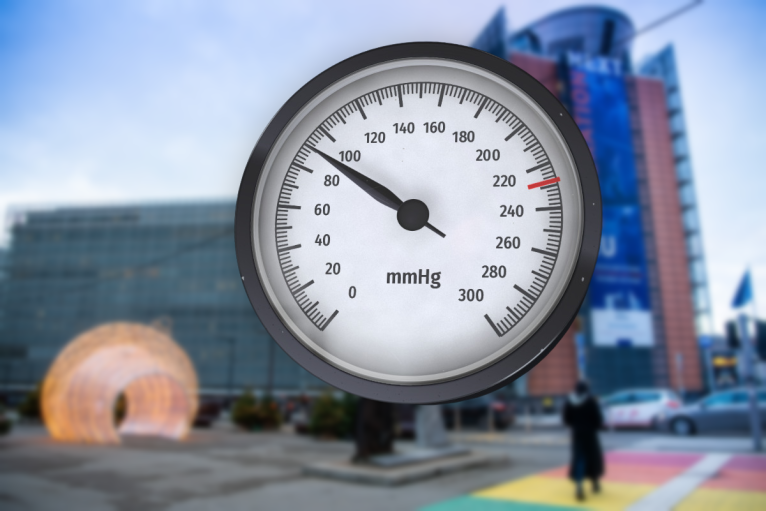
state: 90 mmHg
